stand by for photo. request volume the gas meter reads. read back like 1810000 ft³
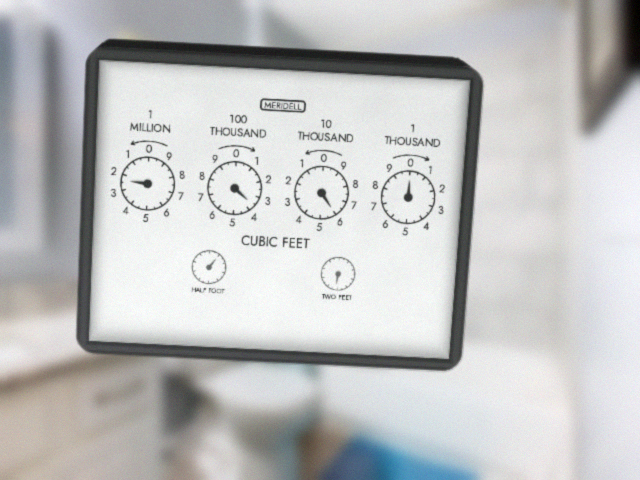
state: 236000 ft³
